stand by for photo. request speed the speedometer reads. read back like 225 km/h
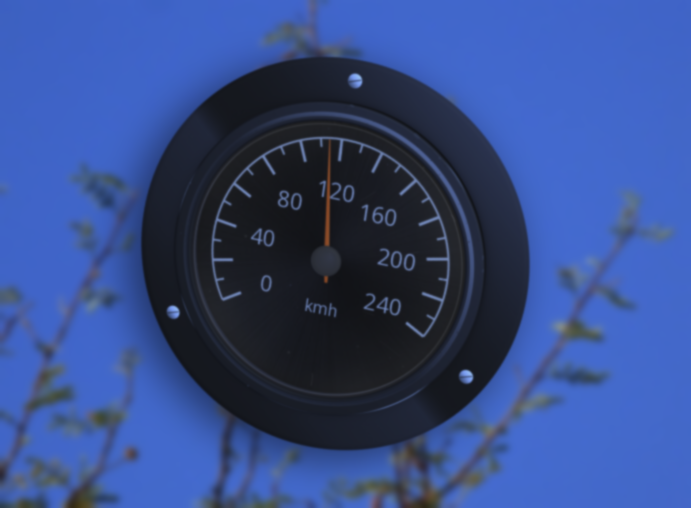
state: 115 km/h
